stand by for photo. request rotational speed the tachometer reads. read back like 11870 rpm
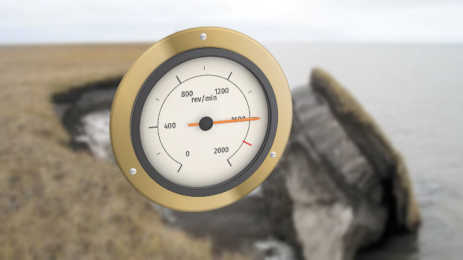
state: 1600 rpm
